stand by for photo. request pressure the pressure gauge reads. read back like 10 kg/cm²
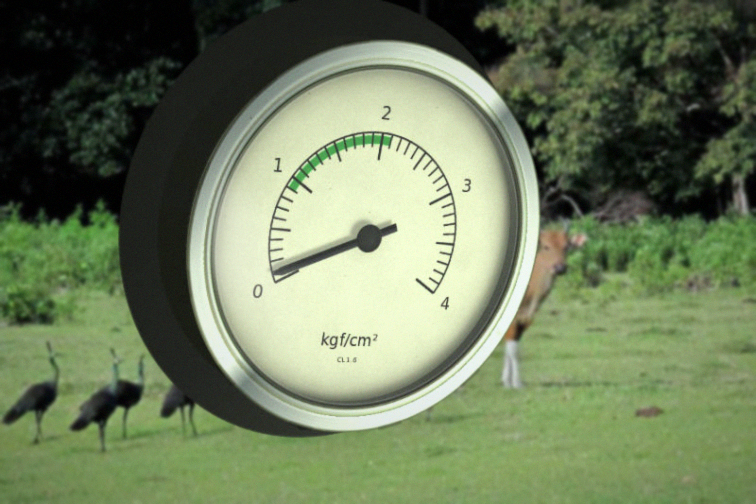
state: 0.1 kg/cm²
